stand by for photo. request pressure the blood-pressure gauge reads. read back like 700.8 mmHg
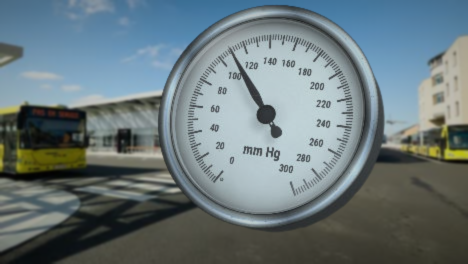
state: 110 mmHg
